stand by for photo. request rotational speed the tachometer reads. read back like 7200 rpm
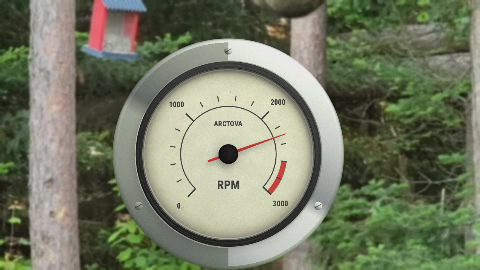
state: 2300 rpm
